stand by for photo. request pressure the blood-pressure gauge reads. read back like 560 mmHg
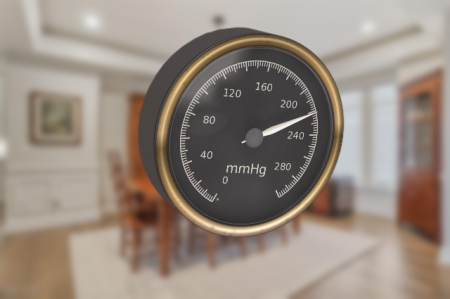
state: 220 mmHg
